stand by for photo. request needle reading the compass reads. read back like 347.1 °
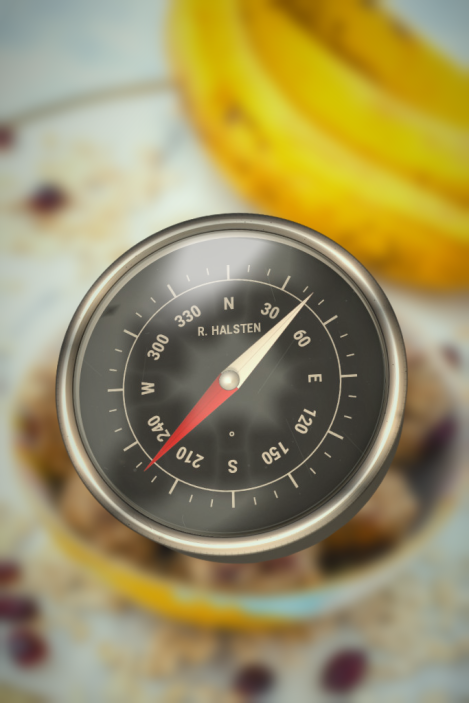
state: 225 °
